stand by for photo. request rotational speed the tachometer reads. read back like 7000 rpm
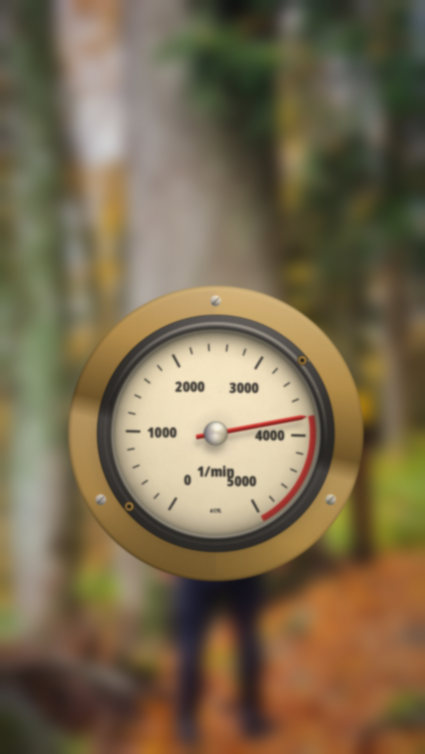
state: 3800 rpm
